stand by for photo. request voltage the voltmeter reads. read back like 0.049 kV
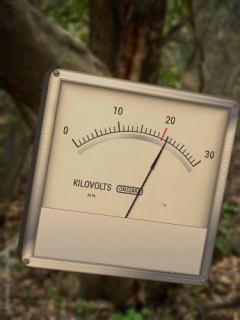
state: 21 kV
